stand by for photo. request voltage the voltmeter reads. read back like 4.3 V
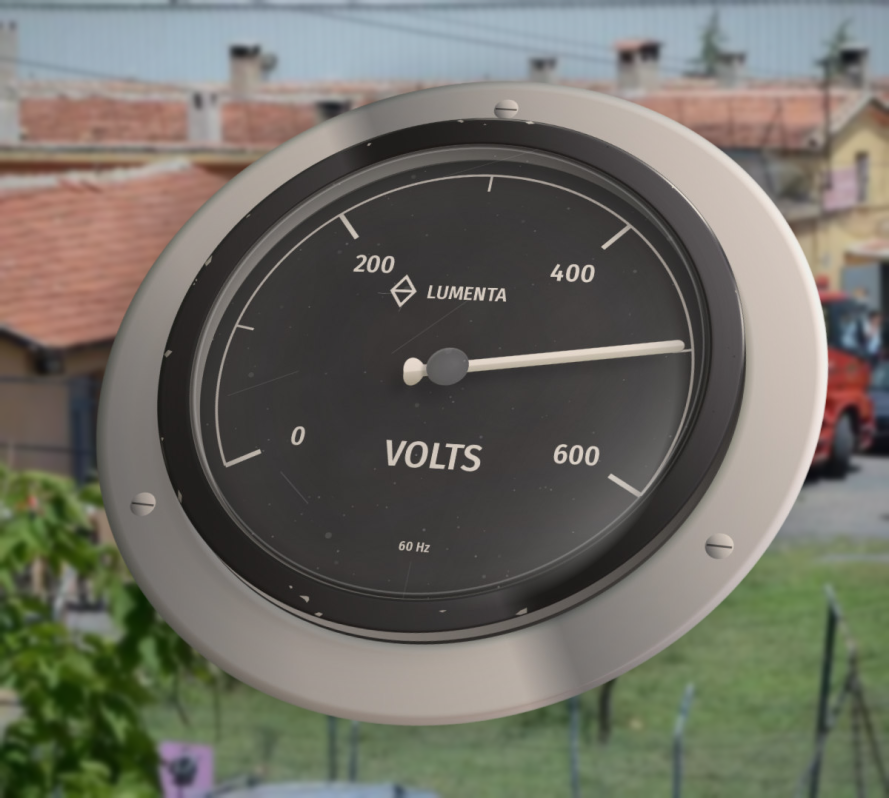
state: 500 V
